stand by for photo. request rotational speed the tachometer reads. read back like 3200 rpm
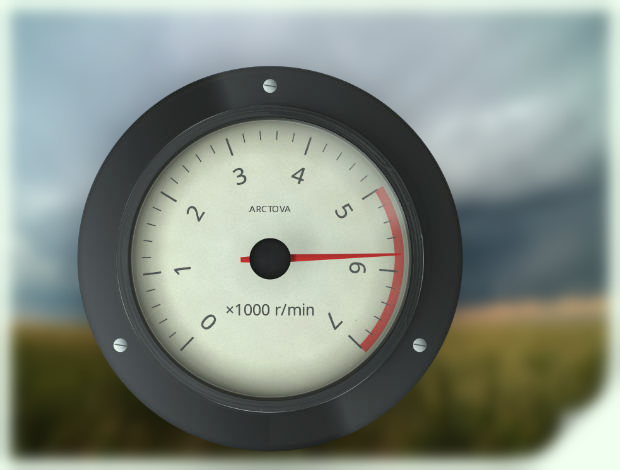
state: 5800 rpm
